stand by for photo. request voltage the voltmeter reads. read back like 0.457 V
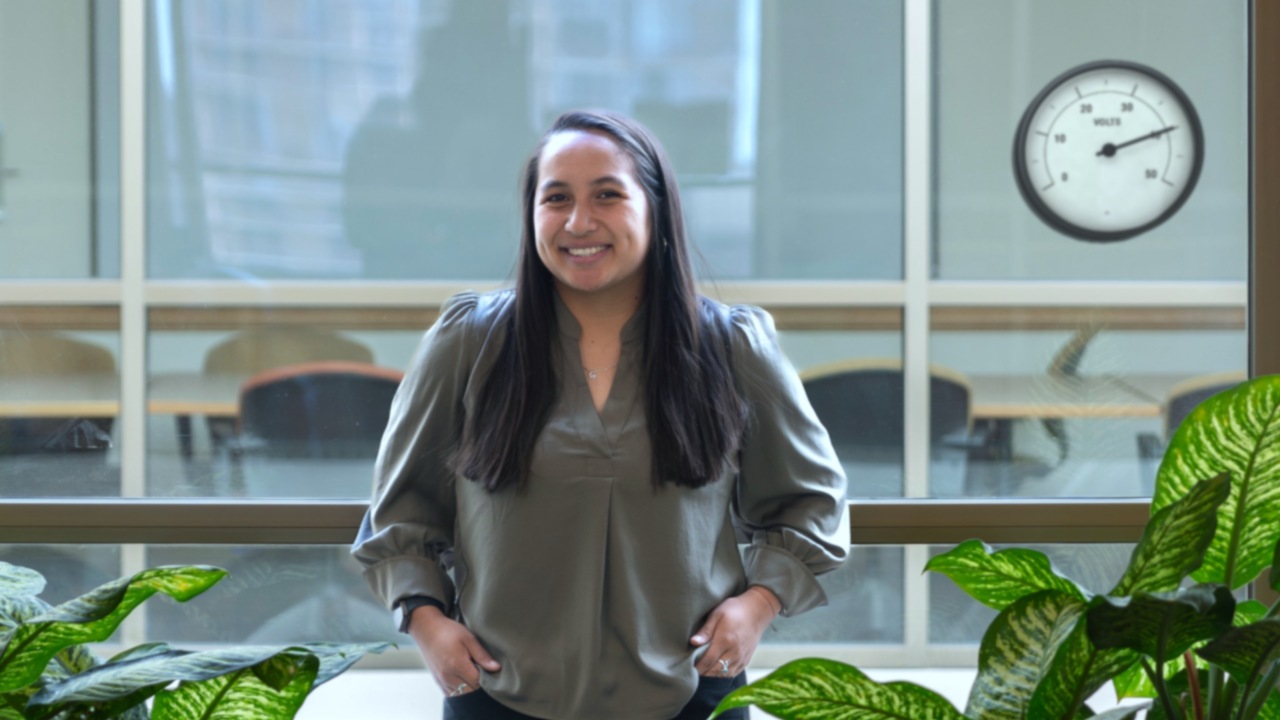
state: 40 V
